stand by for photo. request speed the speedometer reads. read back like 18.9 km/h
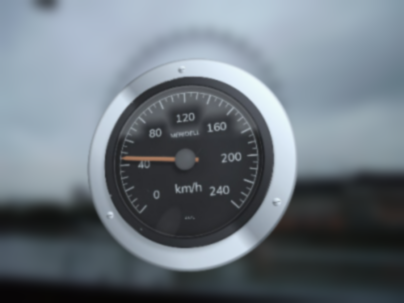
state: 45 km/h
